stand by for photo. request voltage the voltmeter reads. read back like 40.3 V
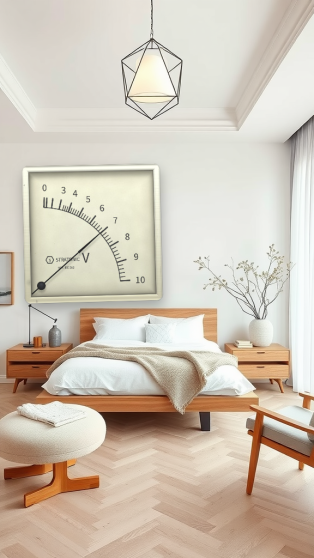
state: 7 V
